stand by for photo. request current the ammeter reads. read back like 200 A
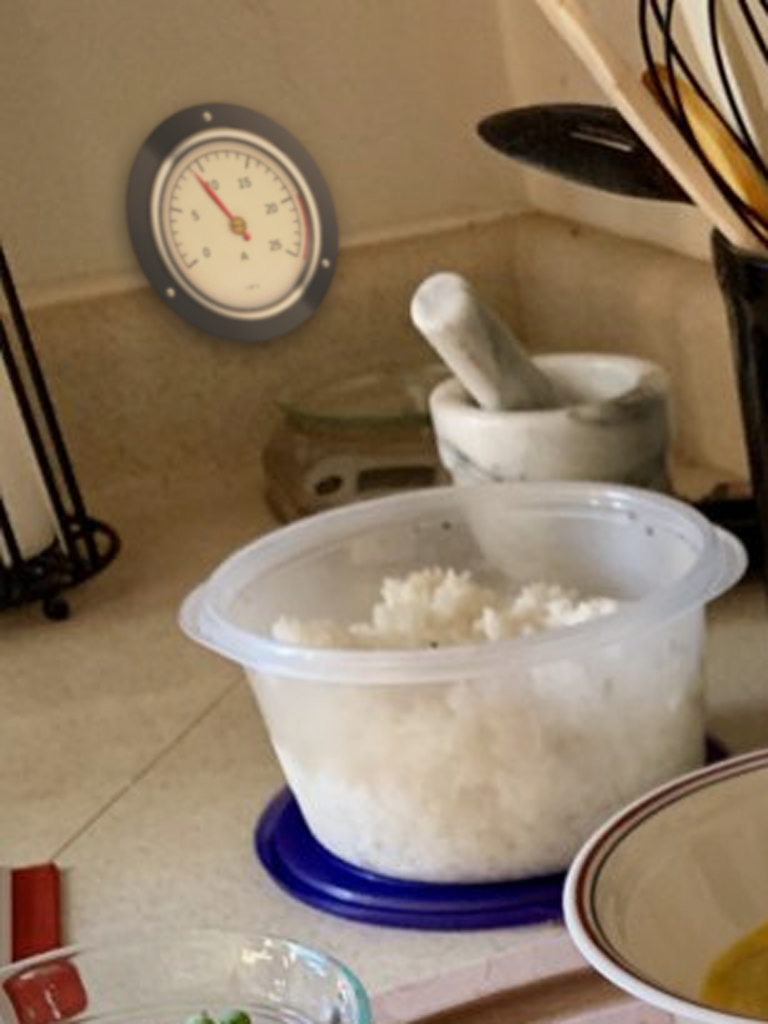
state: 9 A
